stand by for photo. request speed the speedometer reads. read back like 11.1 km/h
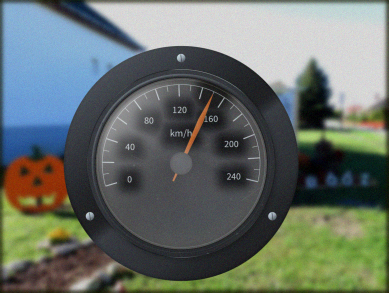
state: 150 km/h
